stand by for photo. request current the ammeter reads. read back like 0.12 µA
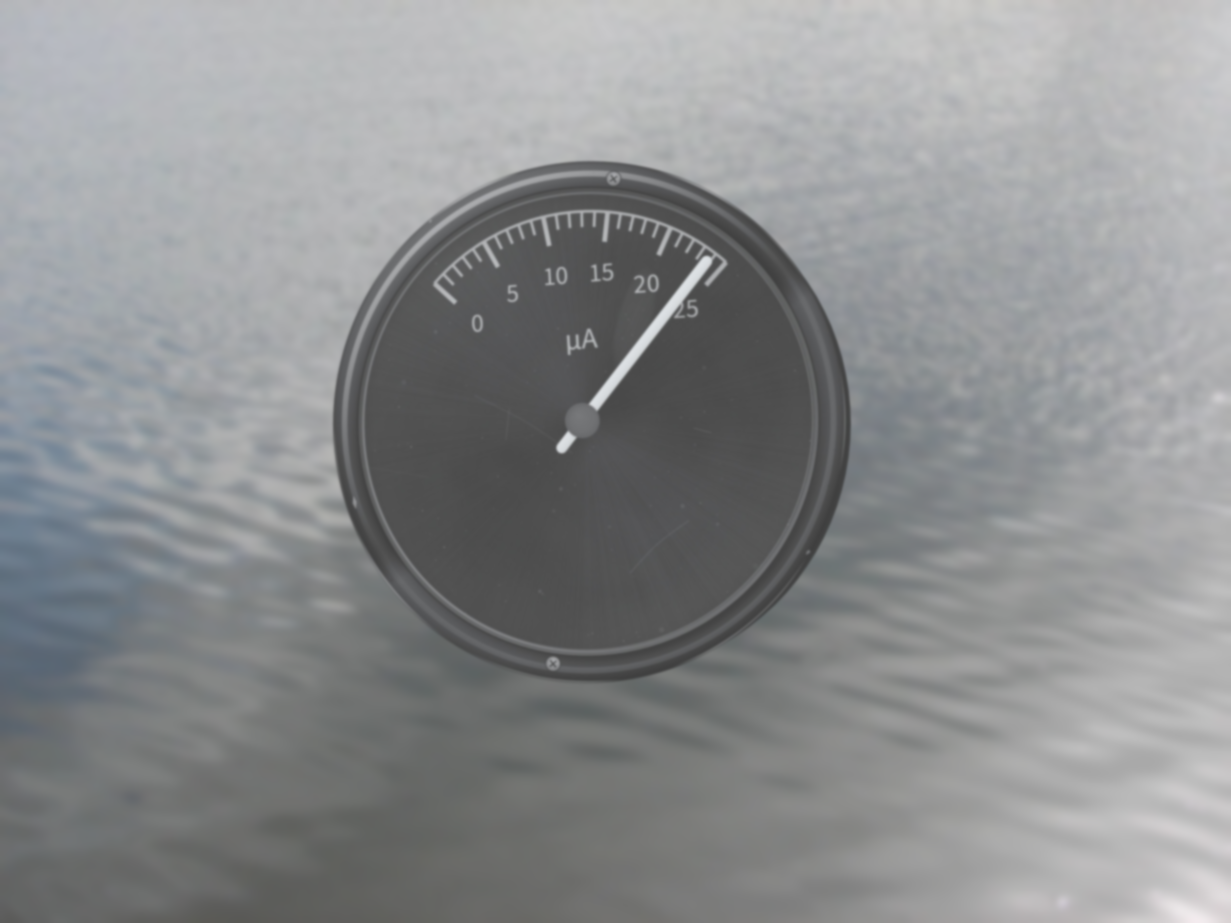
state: 24 µA
